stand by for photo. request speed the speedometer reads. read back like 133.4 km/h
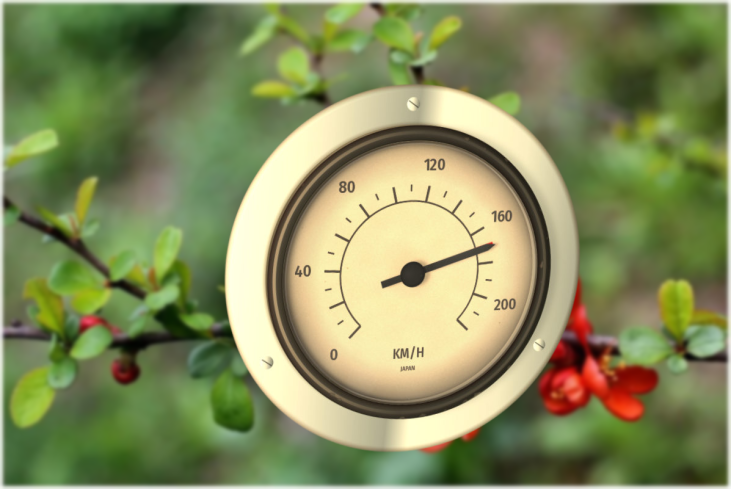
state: 170 km/h
